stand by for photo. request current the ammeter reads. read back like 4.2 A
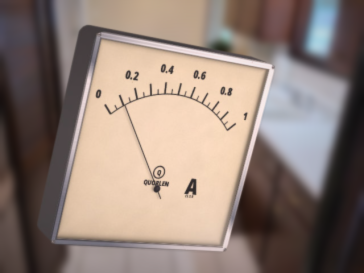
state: 0.1 A
